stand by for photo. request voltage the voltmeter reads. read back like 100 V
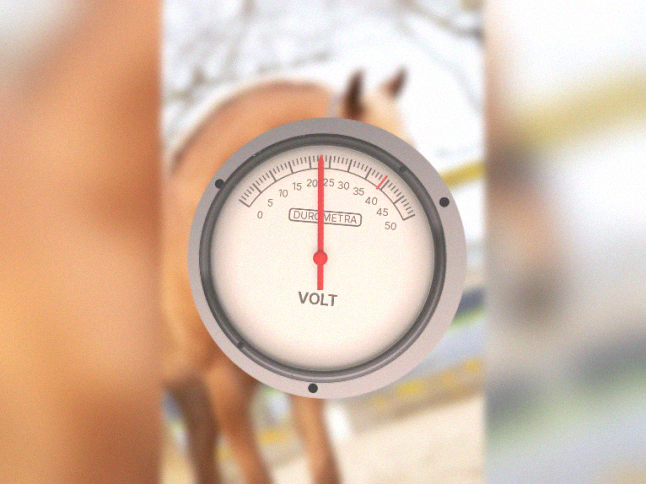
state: 23 V
